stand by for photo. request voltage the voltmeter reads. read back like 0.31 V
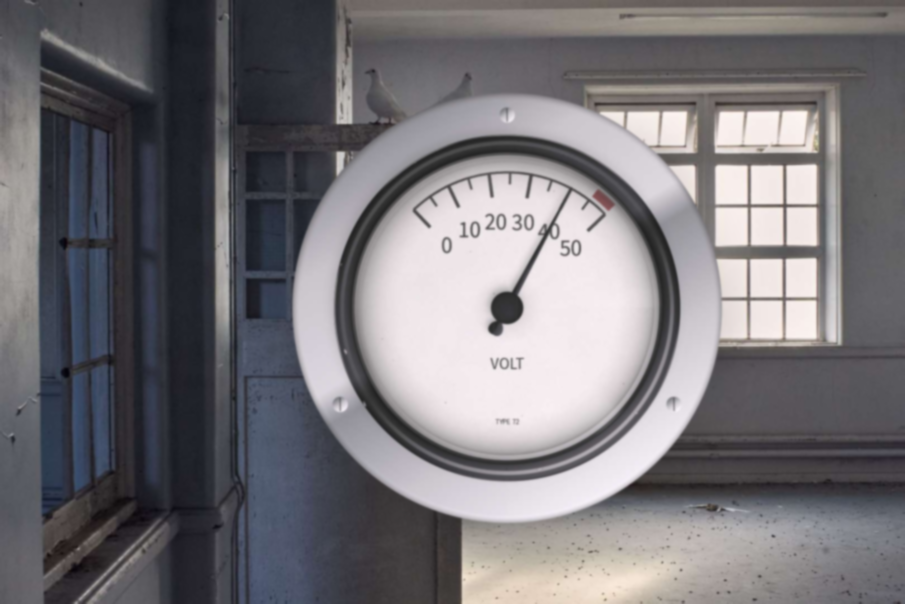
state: 40 V
